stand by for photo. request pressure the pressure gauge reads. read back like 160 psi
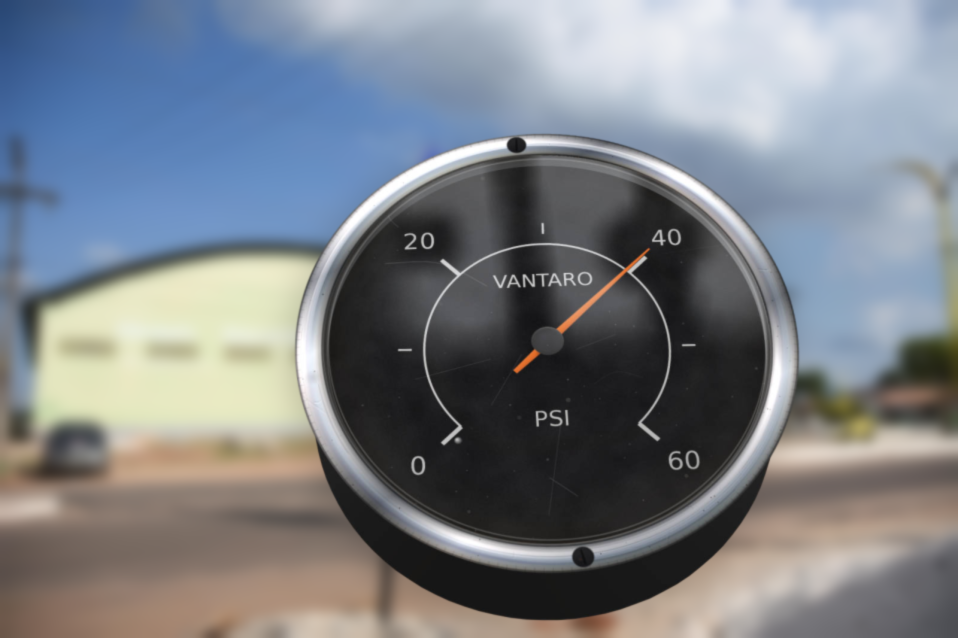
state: 40 psi
